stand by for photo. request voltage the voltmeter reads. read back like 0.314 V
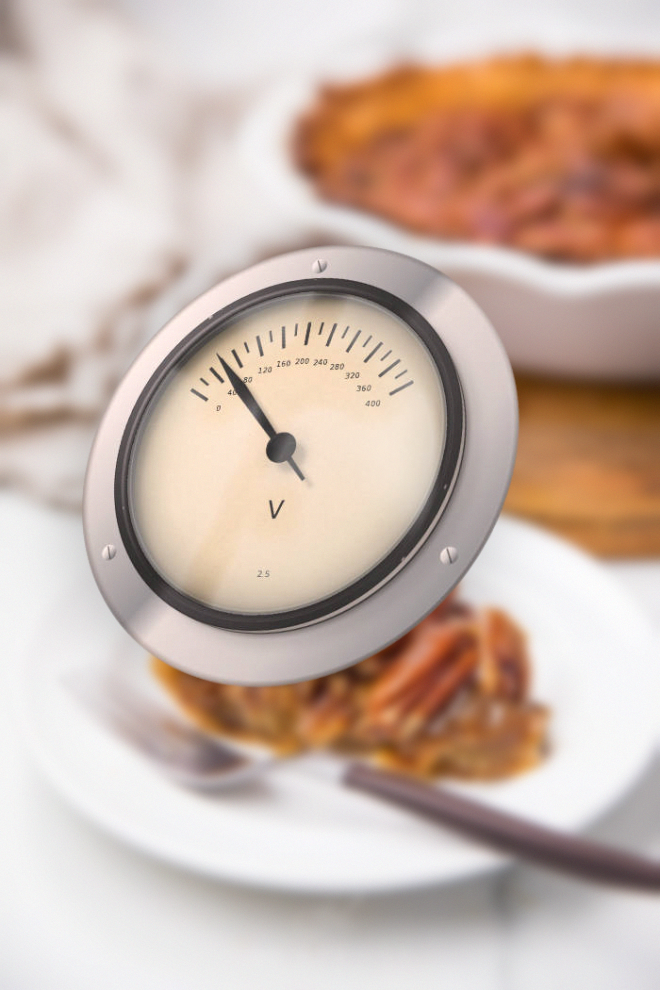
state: 60 V
